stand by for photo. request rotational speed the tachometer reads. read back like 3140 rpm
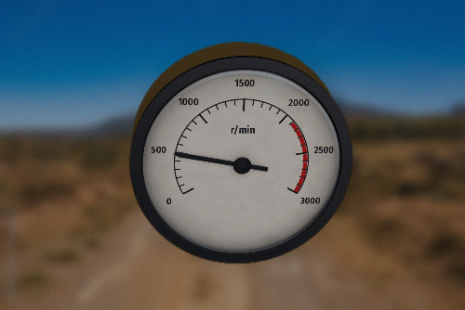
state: 500 rpm
